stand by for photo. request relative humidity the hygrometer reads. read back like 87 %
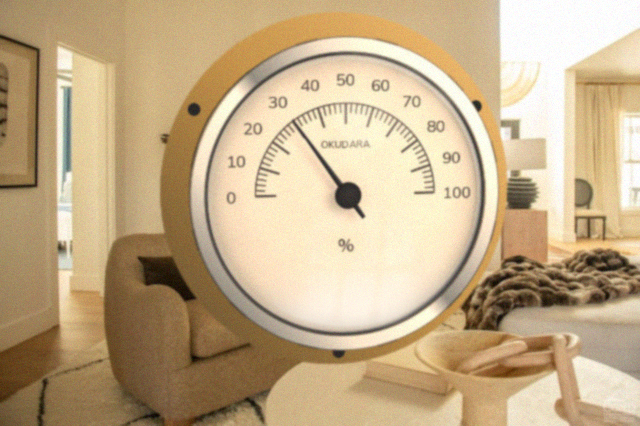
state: 30 %
